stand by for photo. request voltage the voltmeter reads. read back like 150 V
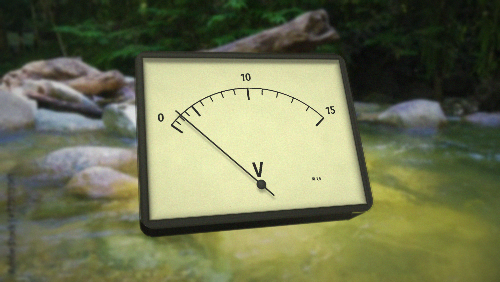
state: 3 V
